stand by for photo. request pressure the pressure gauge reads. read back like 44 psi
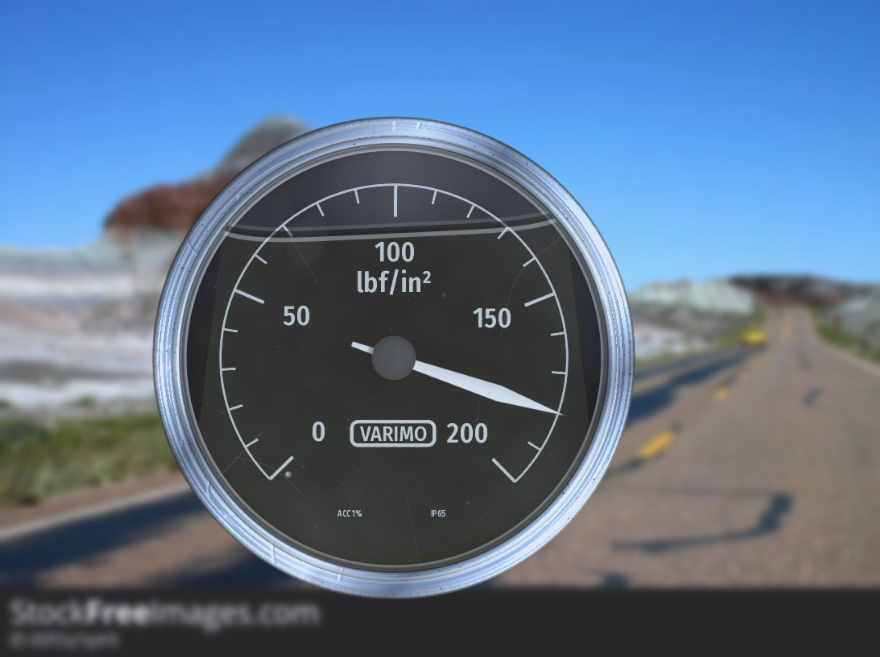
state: 180 psi
